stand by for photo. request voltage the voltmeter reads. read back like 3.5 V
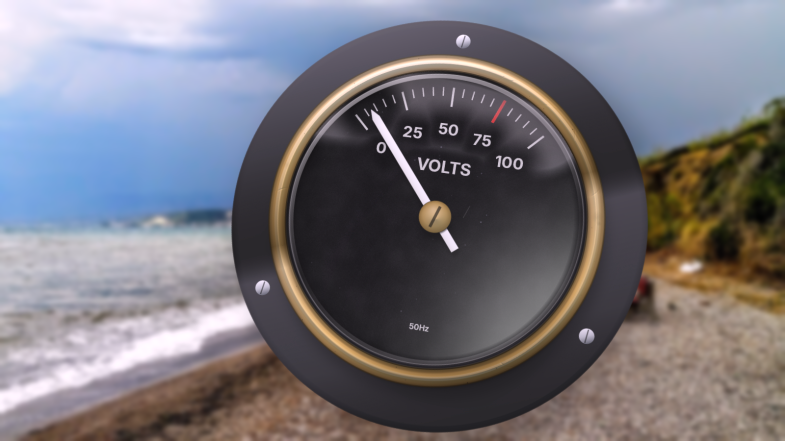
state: 7.5 V
